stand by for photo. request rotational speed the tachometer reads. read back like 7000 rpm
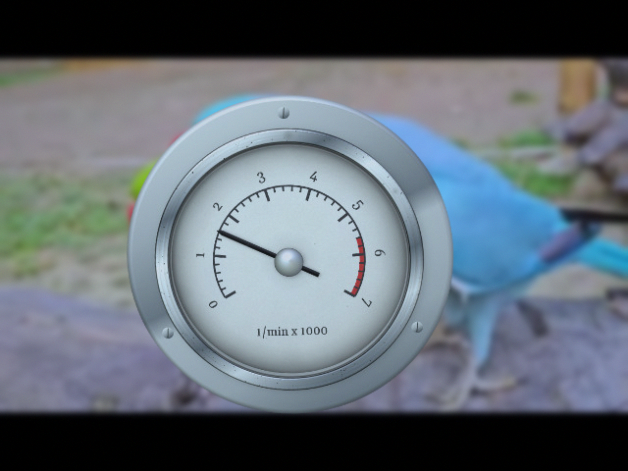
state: 1600 rpm
